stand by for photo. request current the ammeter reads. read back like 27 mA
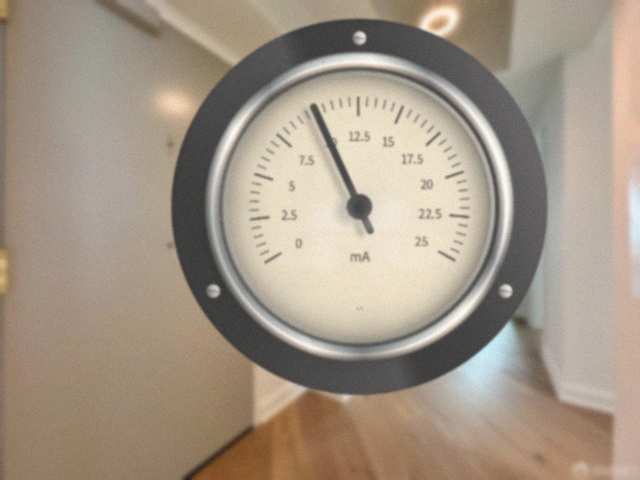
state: 10 mA
